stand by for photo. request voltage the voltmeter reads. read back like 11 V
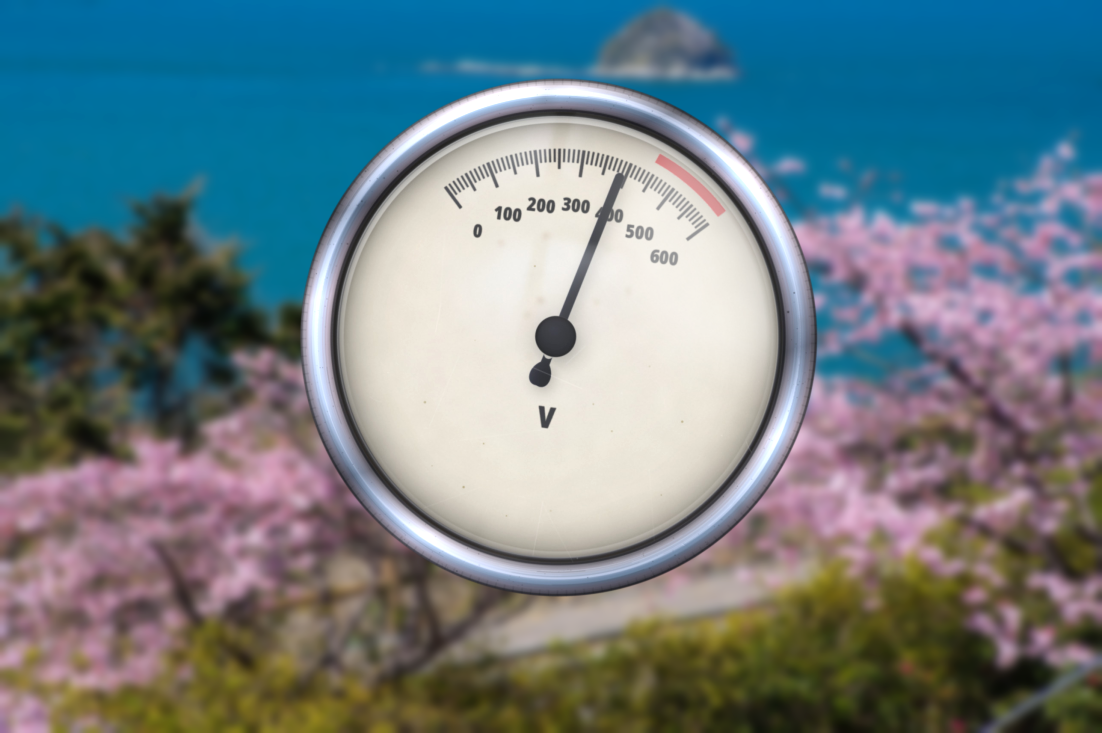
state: 390 V
